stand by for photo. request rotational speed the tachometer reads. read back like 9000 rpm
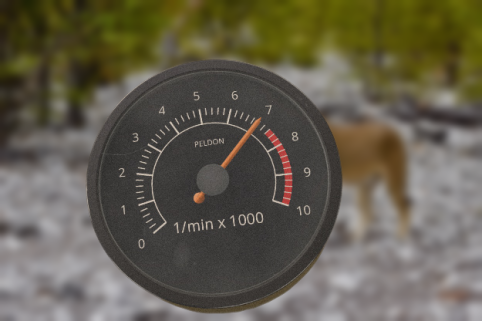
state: 7000 rpm
